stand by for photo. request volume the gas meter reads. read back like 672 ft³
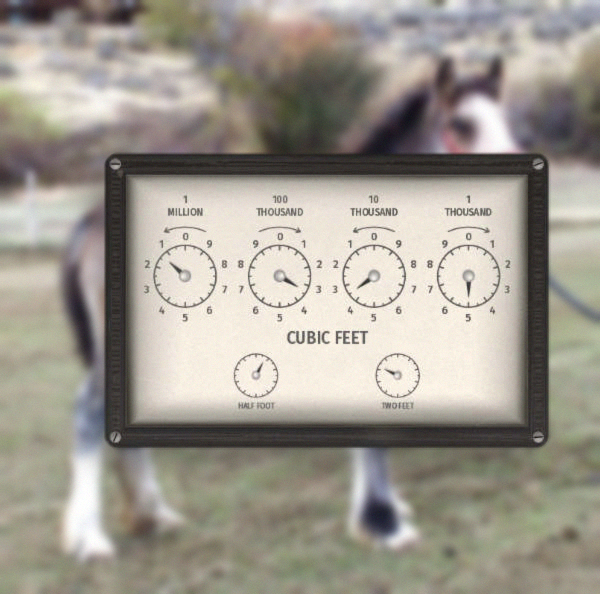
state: 133500 ft³
